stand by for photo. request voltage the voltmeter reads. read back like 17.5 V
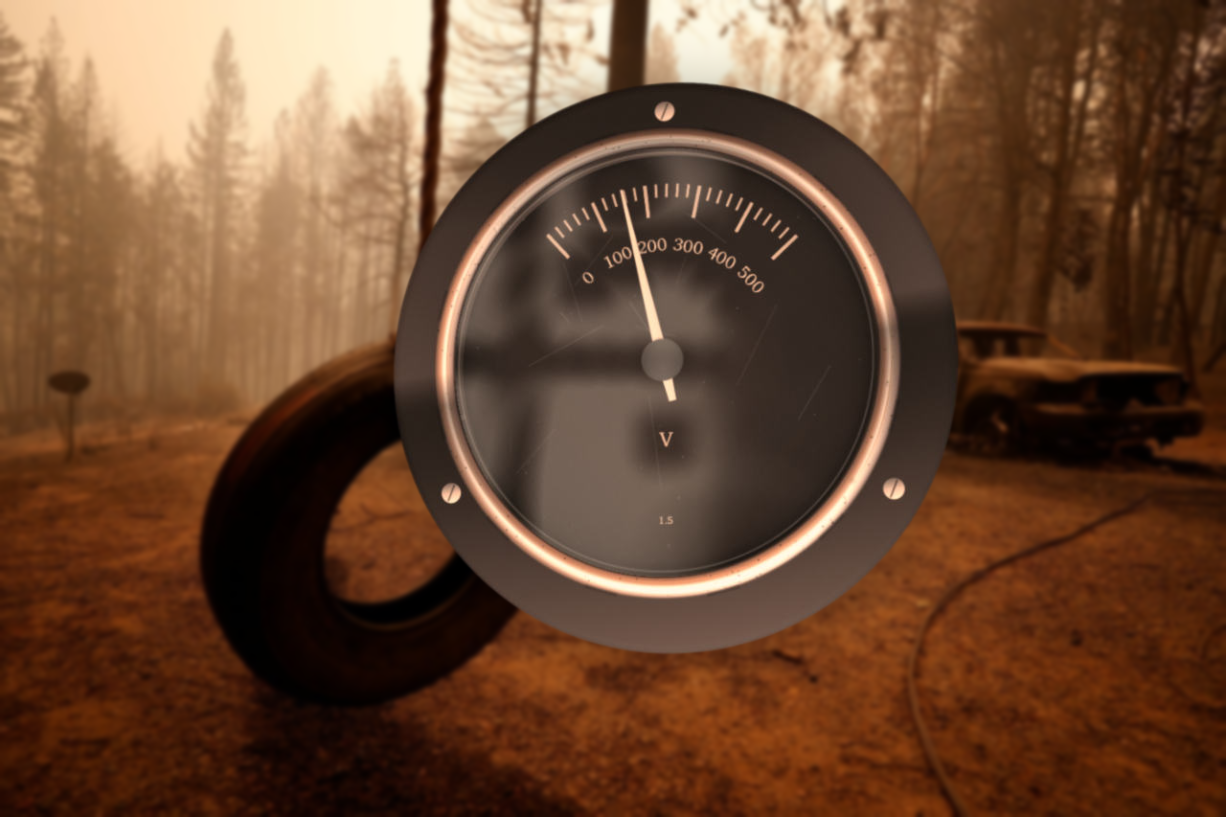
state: 160 V
